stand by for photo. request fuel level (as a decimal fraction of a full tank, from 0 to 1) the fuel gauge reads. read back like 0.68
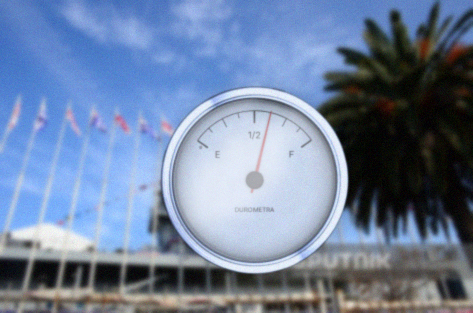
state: 0.625
